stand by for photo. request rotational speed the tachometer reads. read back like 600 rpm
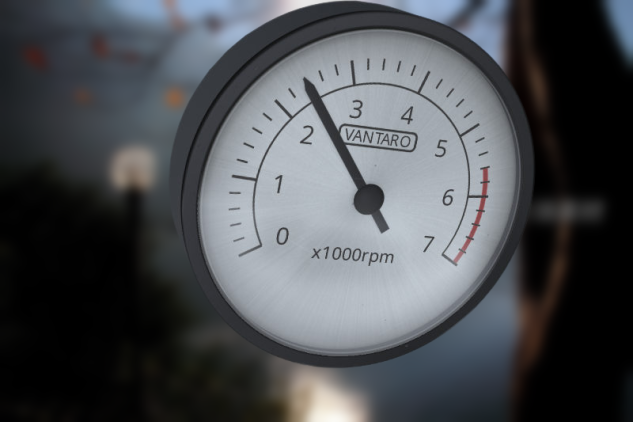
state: 2400 rpm
